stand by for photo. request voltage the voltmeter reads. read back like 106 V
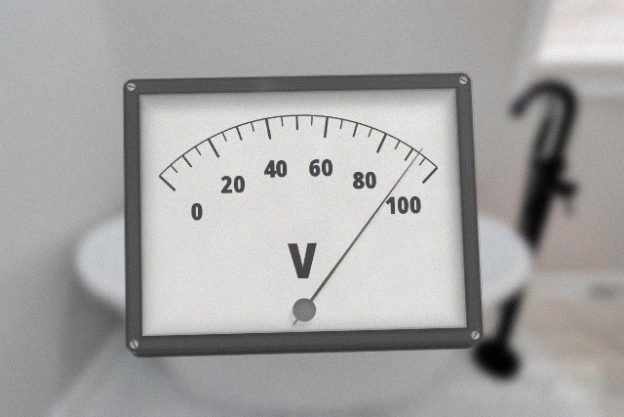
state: 92.5 V
